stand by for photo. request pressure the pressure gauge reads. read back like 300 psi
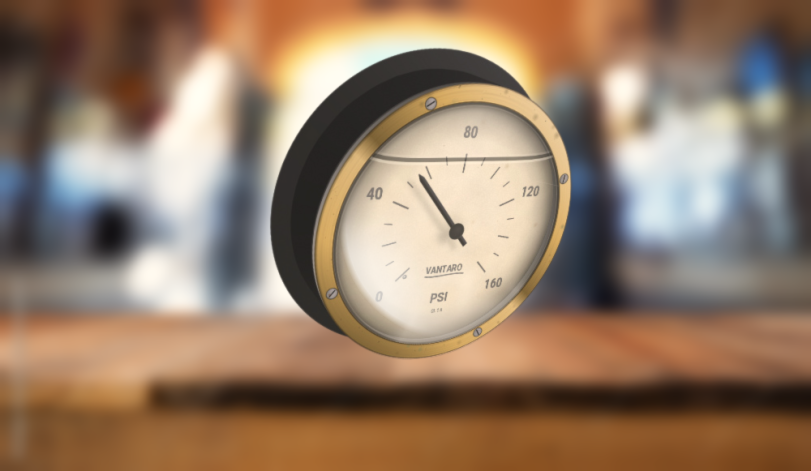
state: 55 psi
